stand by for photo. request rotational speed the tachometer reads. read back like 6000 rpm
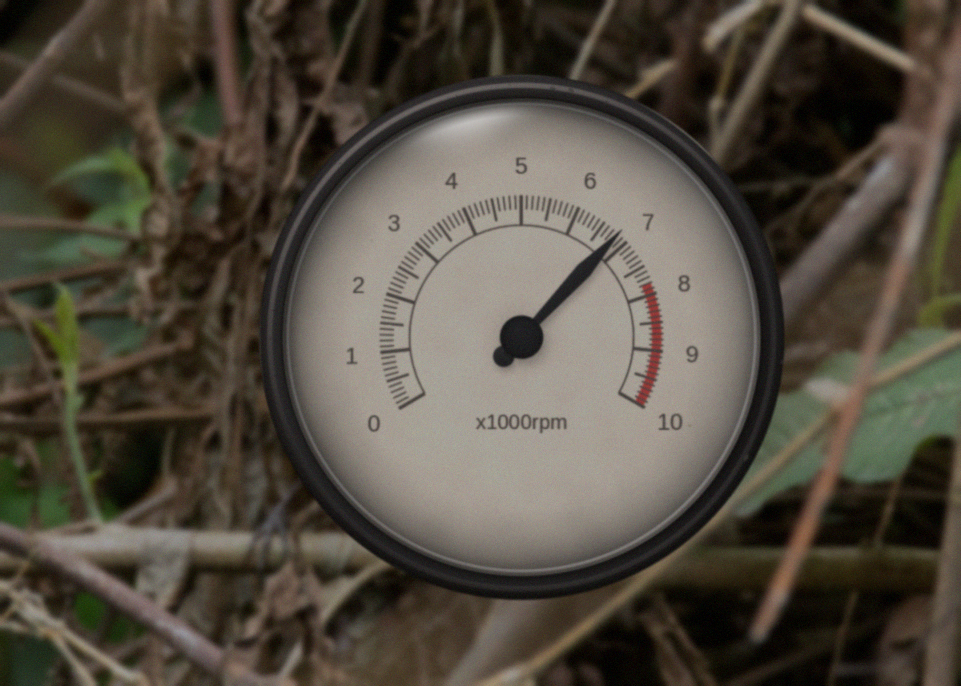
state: 6800 rpm
